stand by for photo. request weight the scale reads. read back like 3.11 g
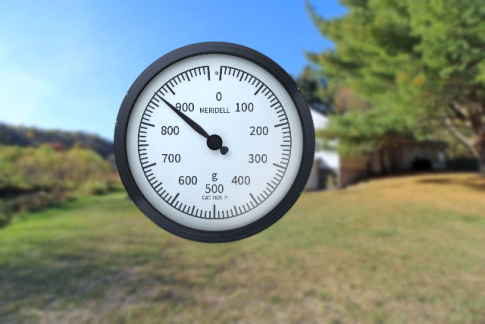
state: 870 g
